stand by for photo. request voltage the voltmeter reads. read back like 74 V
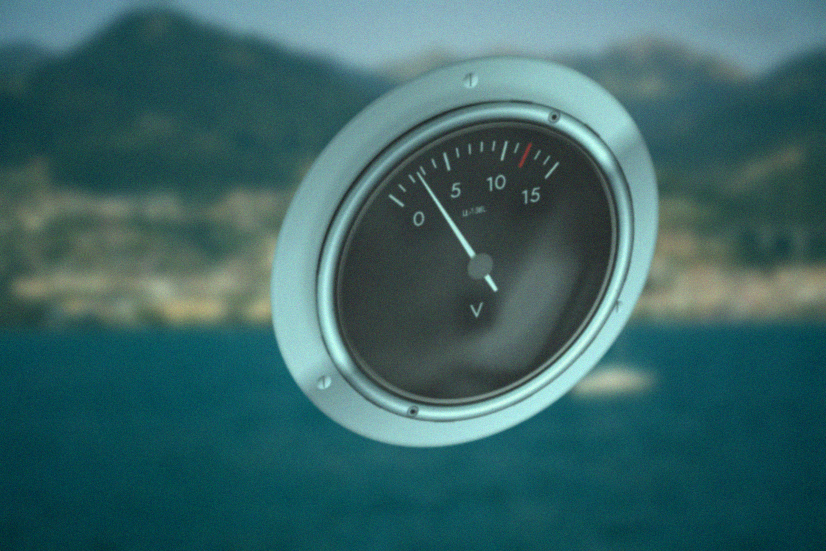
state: 2.5 V
